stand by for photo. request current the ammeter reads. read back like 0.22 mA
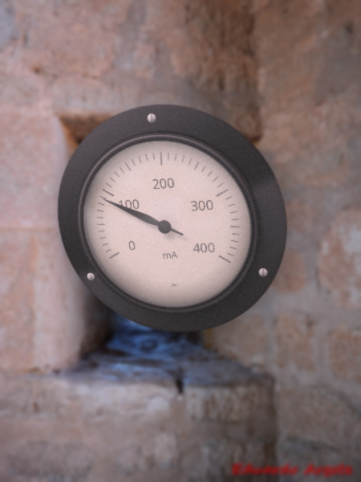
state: 90 mA
